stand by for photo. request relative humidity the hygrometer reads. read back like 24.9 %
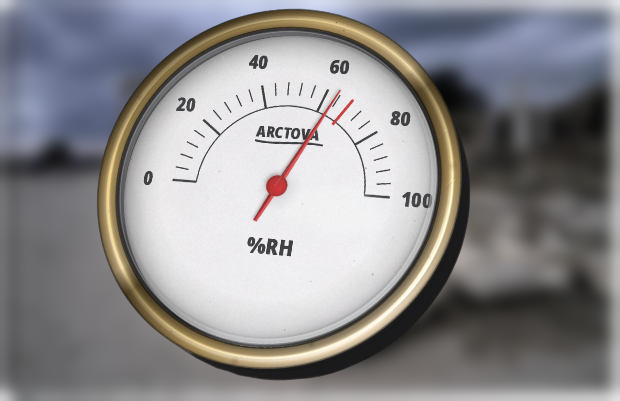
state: 64 %
